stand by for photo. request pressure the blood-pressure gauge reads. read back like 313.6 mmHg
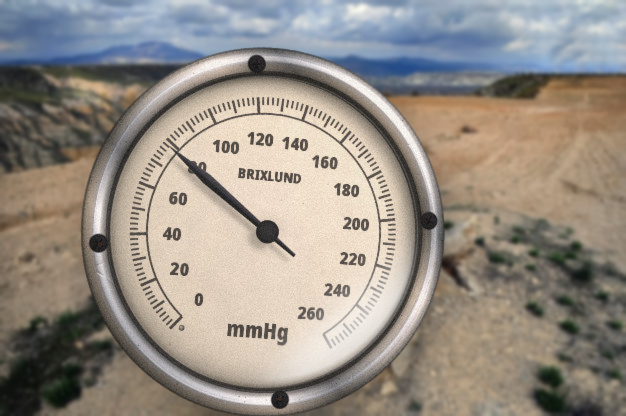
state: 78 mmHg
